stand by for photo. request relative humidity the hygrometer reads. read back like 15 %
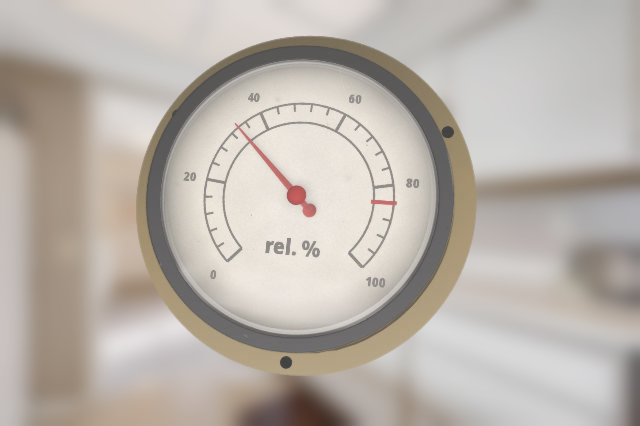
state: 34 %
